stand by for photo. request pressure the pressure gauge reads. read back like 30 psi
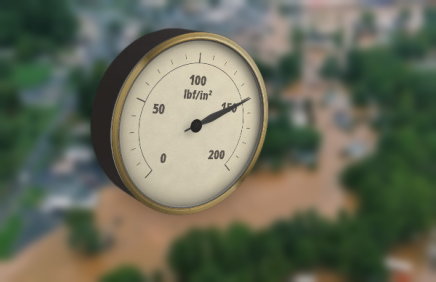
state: 150 psi
